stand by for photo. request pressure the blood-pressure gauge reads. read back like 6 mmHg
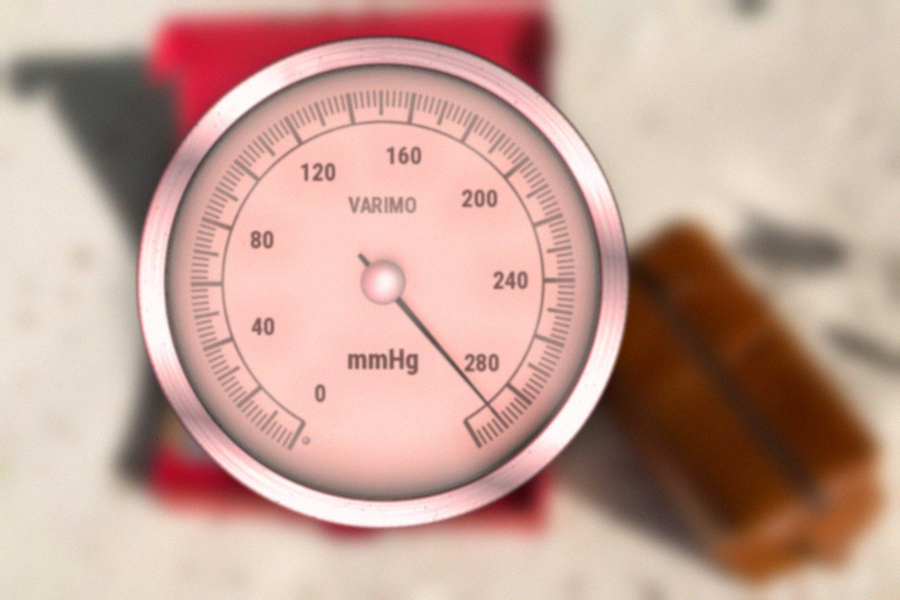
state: 290 mmHg
